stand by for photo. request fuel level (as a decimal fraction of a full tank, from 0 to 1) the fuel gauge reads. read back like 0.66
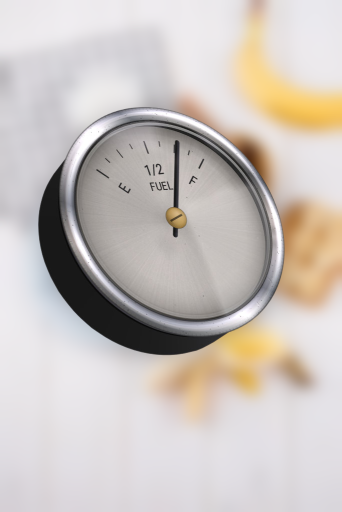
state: 0.75
